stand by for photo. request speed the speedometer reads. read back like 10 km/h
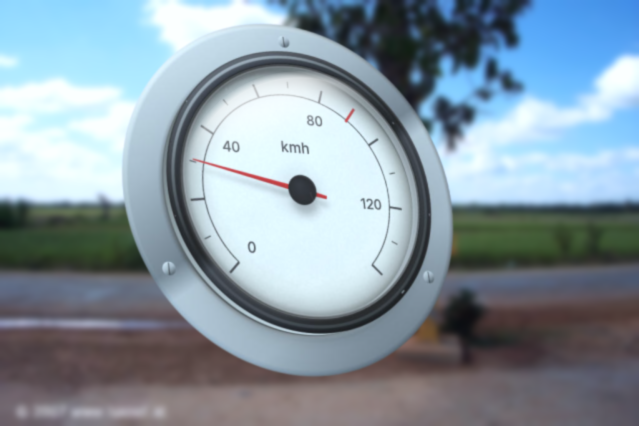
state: 30 km/h
